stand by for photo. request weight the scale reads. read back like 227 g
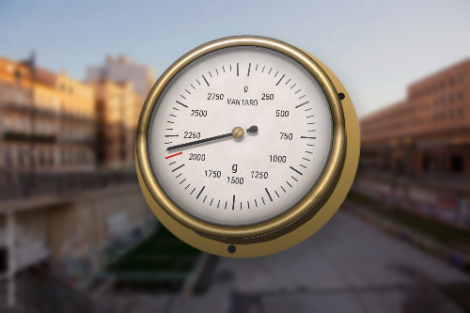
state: 2150 g
